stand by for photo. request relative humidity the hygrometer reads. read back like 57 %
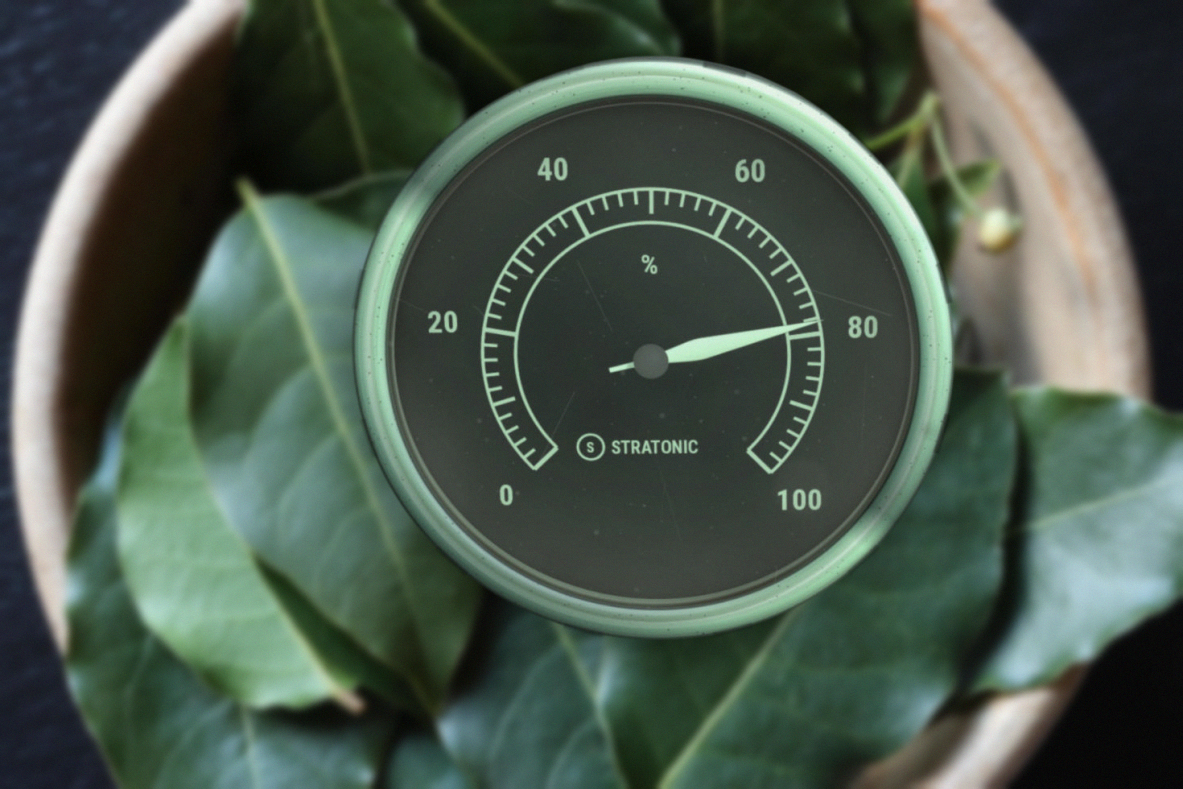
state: 78 %
